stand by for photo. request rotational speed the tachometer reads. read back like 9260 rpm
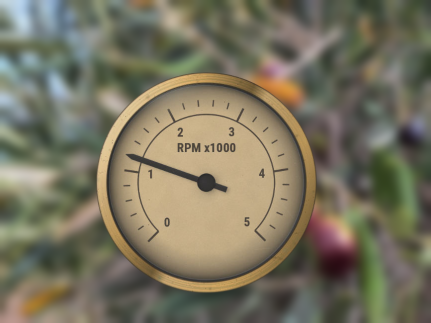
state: 1200 rpm
